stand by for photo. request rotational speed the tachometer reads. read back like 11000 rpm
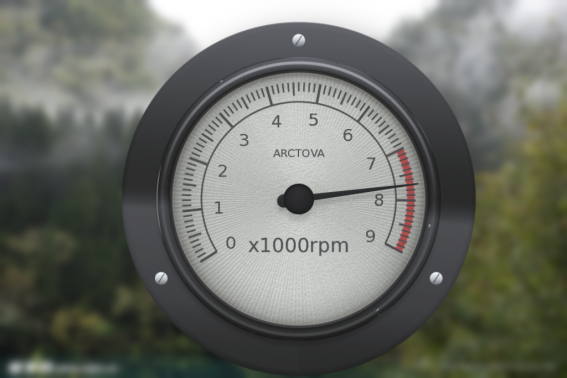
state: 7700 rpm
